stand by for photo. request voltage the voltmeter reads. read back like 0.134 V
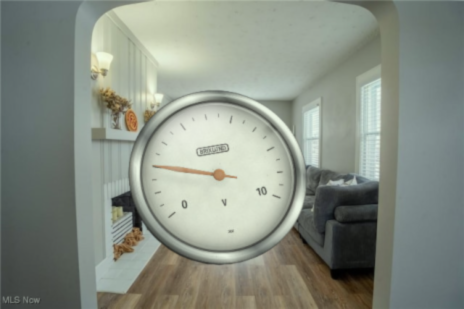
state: 2 V
